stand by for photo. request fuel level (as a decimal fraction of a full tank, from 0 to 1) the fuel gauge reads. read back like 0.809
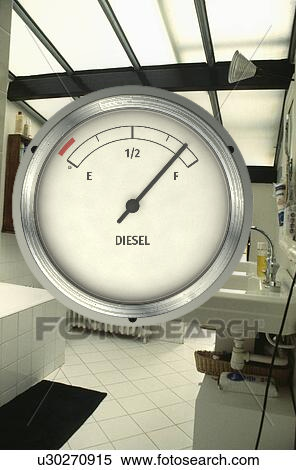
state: 0.875
